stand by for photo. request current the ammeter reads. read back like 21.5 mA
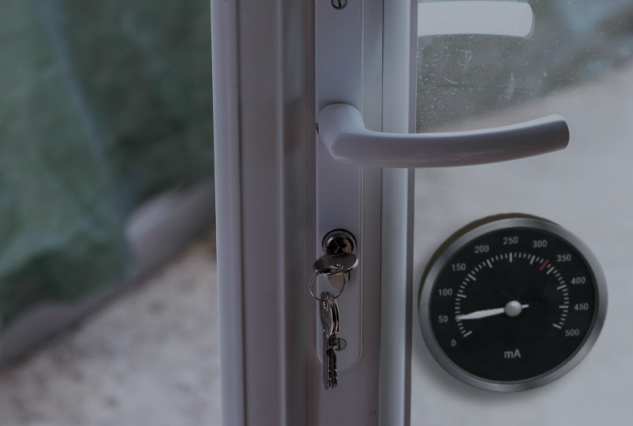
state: 50 mA
